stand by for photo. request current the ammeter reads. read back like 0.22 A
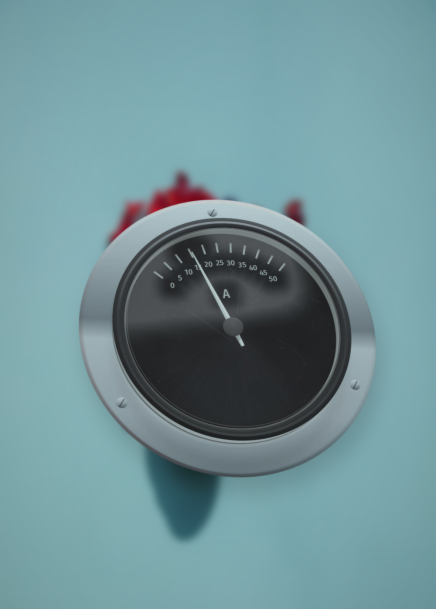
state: 15 A
